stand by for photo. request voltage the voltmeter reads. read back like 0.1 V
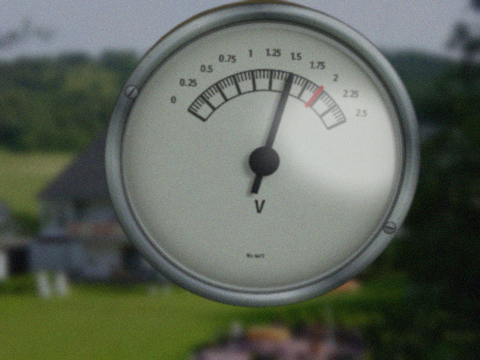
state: 1.5 V
